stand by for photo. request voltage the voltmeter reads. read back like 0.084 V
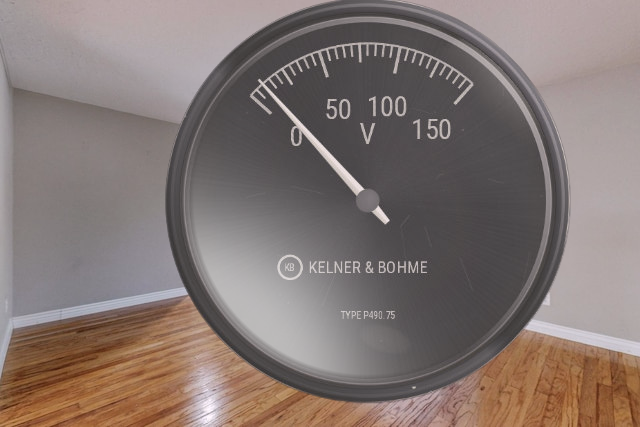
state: 10 V
